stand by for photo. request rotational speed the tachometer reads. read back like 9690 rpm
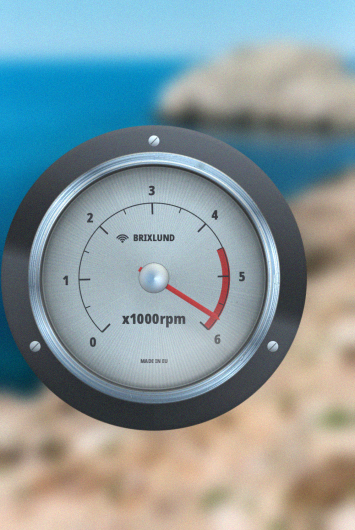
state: 5750 rpm
